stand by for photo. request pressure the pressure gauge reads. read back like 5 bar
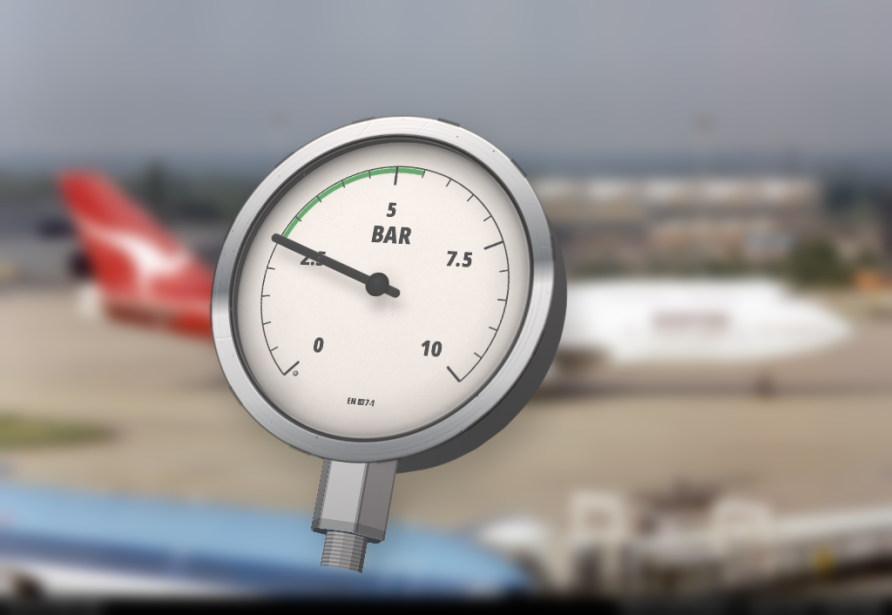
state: 2.5 bar
